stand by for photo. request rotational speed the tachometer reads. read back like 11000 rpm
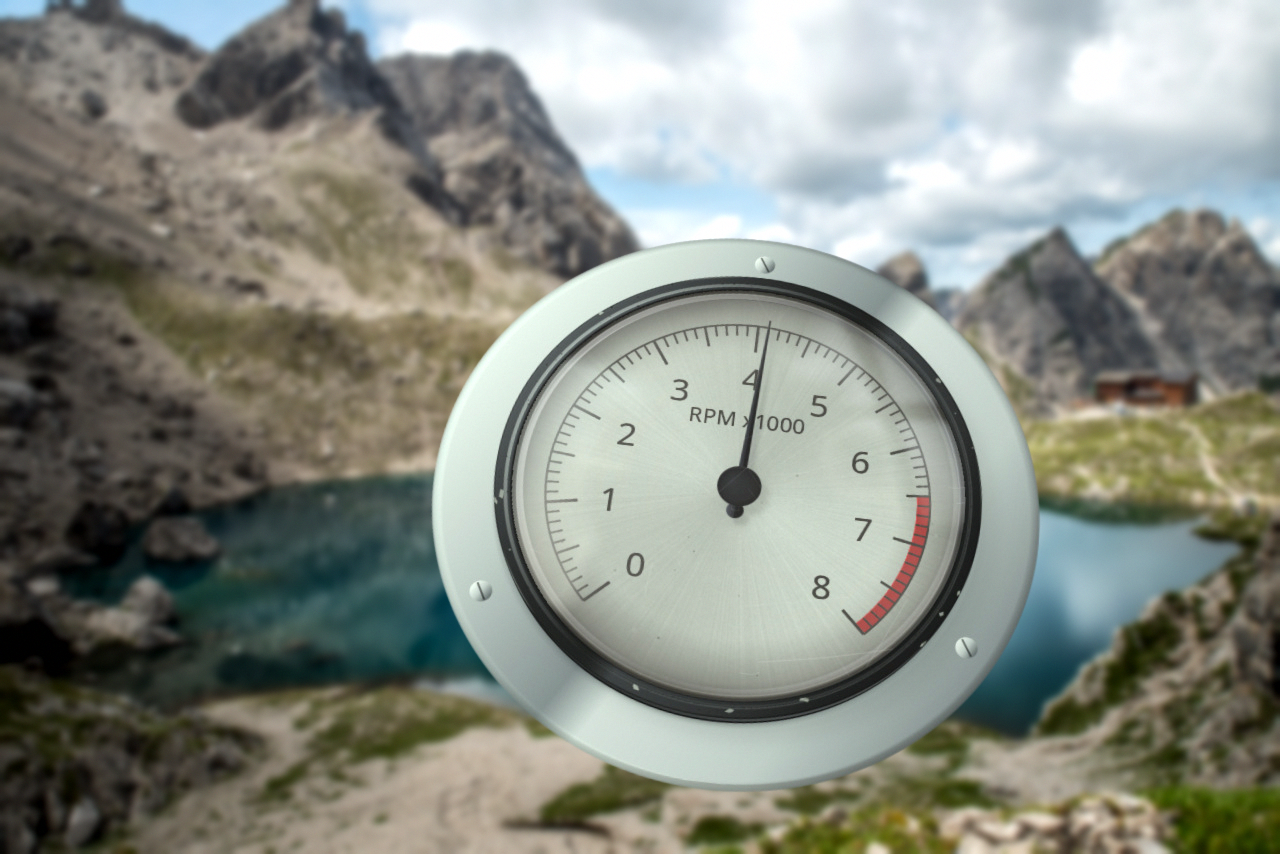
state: 4100 rpm
